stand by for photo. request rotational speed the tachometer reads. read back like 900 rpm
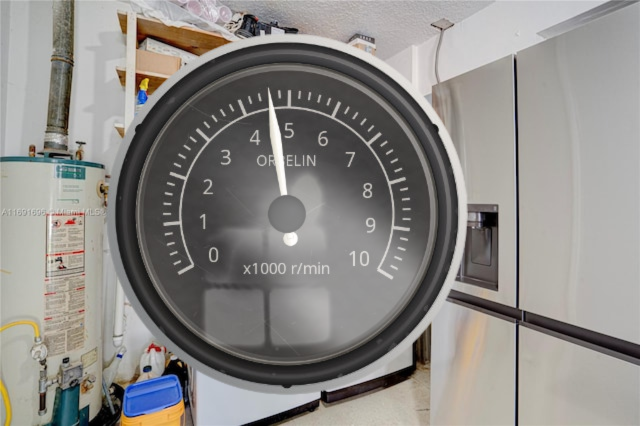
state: 4600 rpm
